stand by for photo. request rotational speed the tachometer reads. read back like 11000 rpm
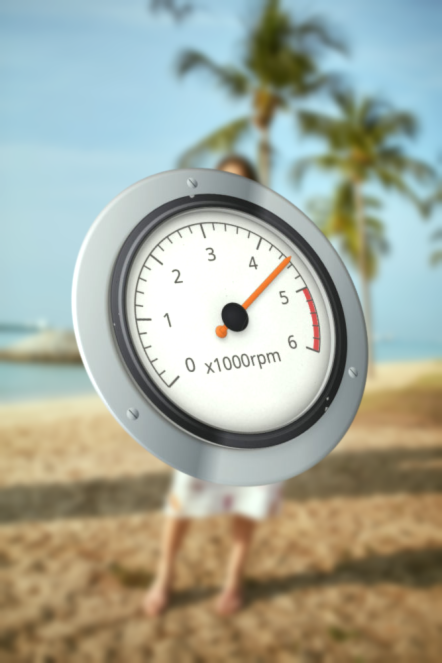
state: 4500 rpm
